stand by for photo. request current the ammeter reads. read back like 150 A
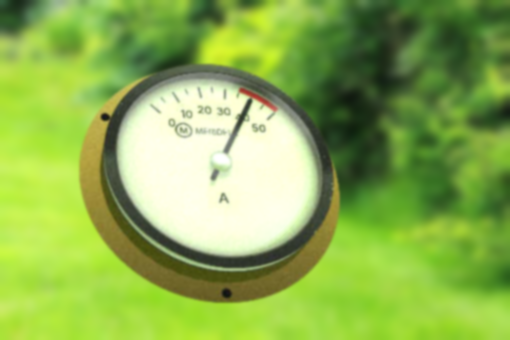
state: 40 A
